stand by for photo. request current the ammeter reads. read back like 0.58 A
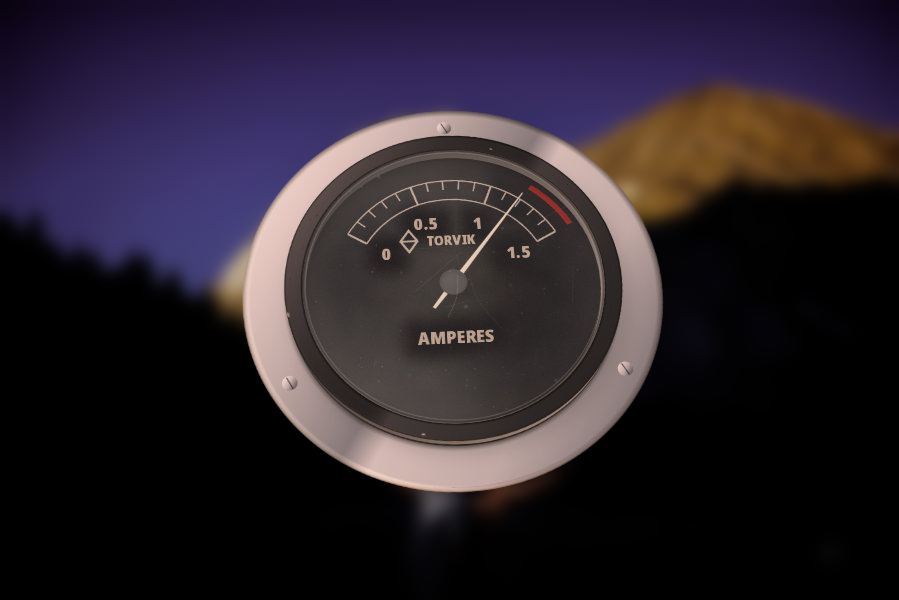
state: 1.2 A
